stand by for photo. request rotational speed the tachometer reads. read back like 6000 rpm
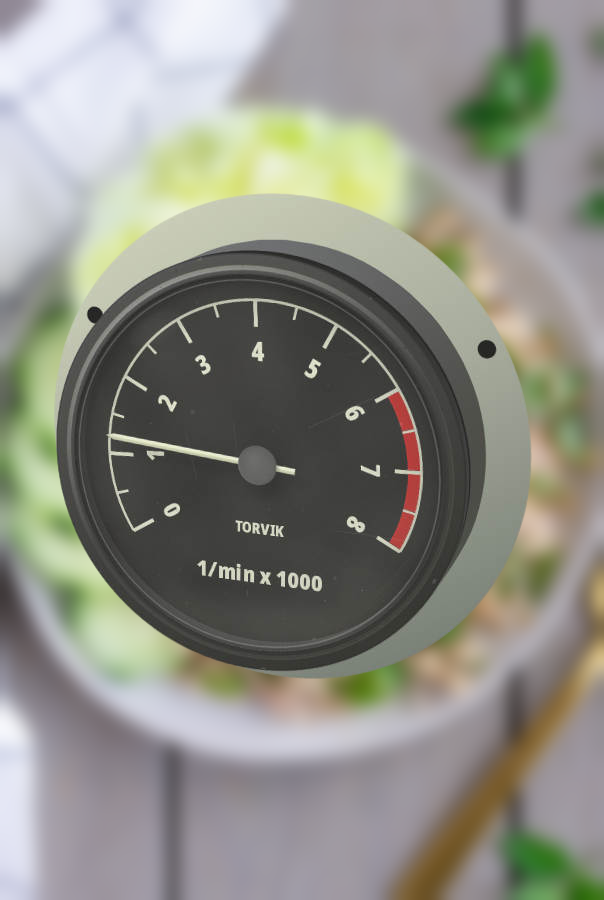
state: 1250 rpm
